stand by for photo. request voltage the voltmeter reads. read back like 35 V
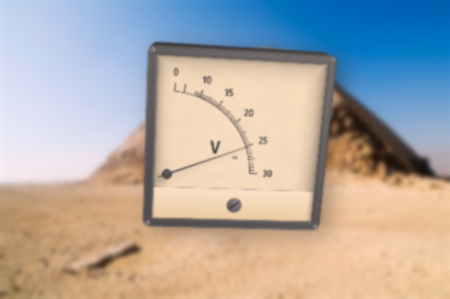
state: 25 V
